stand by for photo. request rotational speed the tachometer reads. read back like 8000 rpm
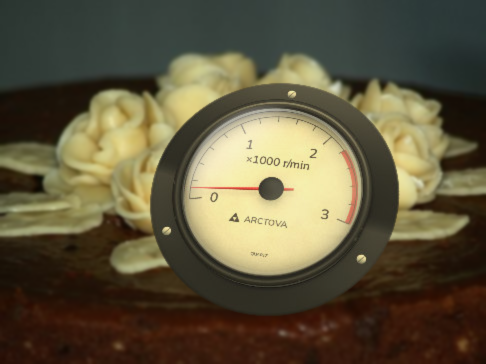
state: 100 rpm
